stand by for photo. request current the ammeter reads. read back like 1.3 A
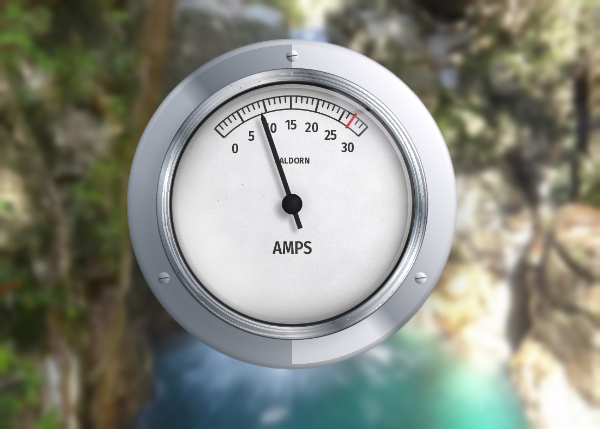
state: 9 A
